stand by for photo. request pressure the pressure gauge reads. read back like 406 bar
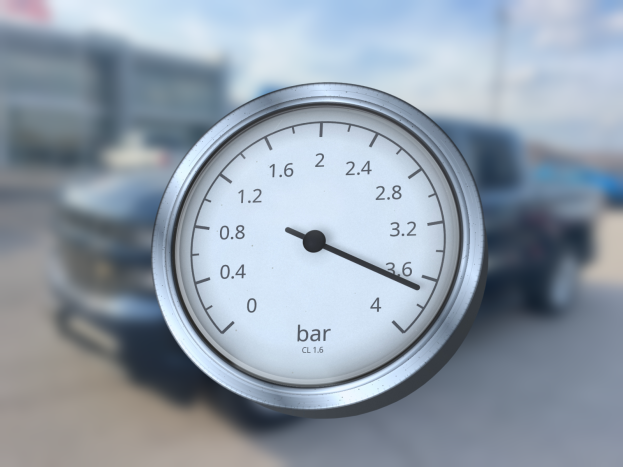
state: 3.7 bar
